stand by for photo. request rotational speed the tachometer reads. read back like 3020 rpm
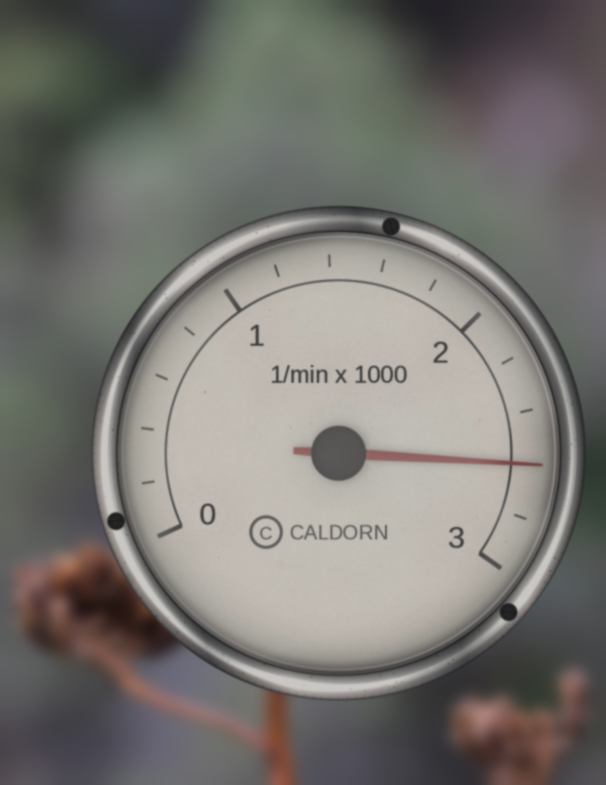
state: 2600 rpm
